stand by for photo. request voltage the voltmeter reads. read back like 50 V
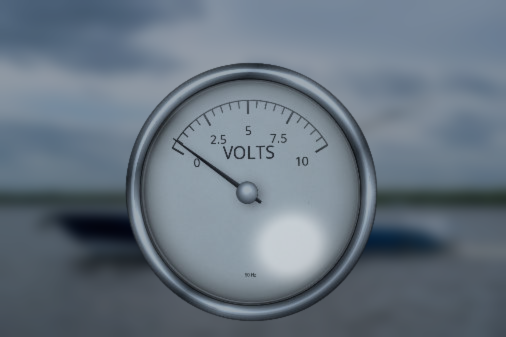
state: 0.5 V
